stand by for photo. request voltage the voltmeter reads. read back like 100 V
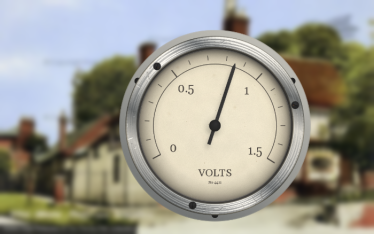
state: 0.85 V
